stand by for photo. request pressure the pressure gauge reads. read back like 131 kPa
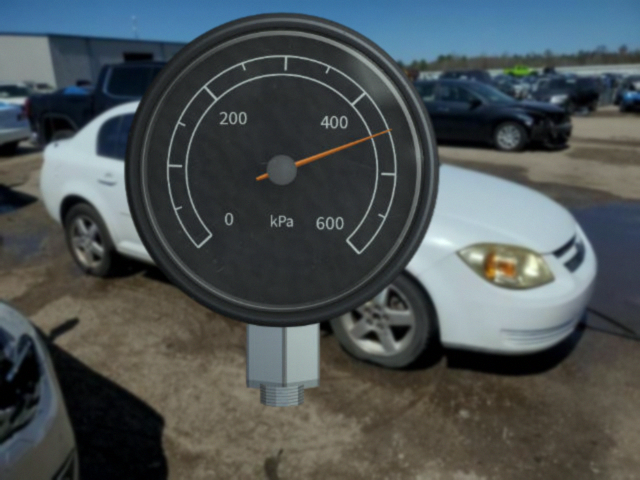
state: 450 kPa
